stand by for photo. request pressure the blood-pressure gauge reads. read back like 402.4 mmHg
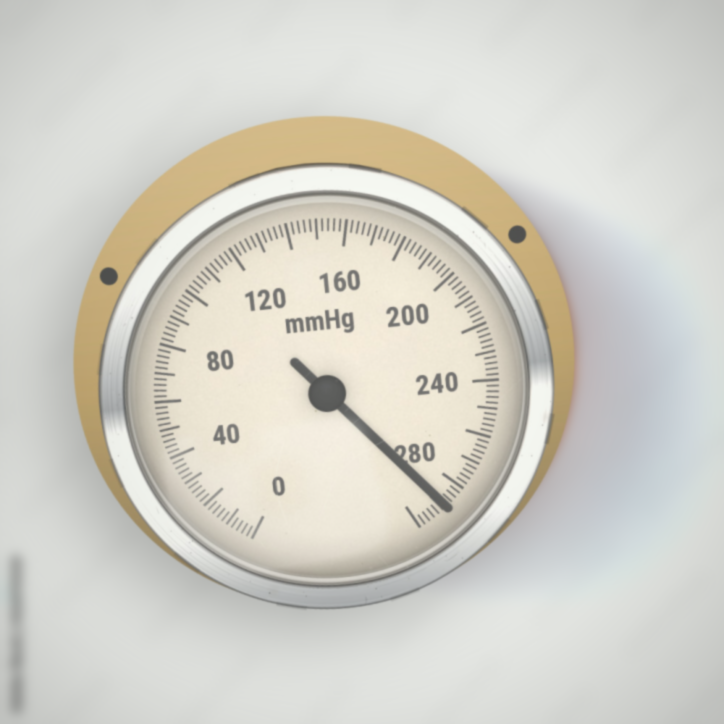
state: 288 mmHg
